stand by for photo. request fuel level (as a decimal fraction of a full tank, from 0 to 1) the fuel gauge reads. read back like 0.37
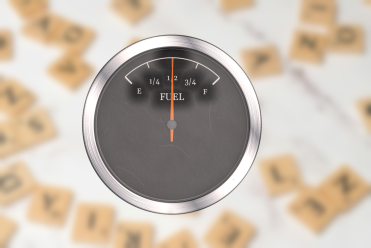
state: 0.5
